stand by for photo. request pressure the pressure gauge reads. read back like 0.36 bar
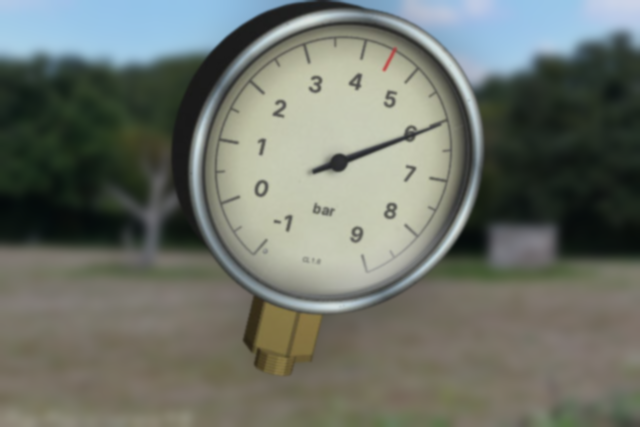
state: 6 bar
